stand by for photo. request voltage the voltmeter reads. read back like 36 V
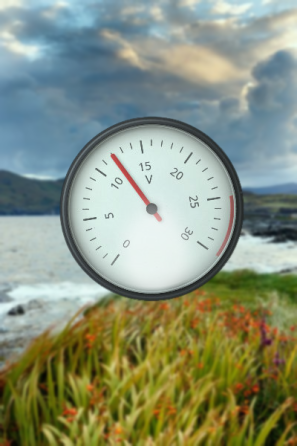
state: 12 V
